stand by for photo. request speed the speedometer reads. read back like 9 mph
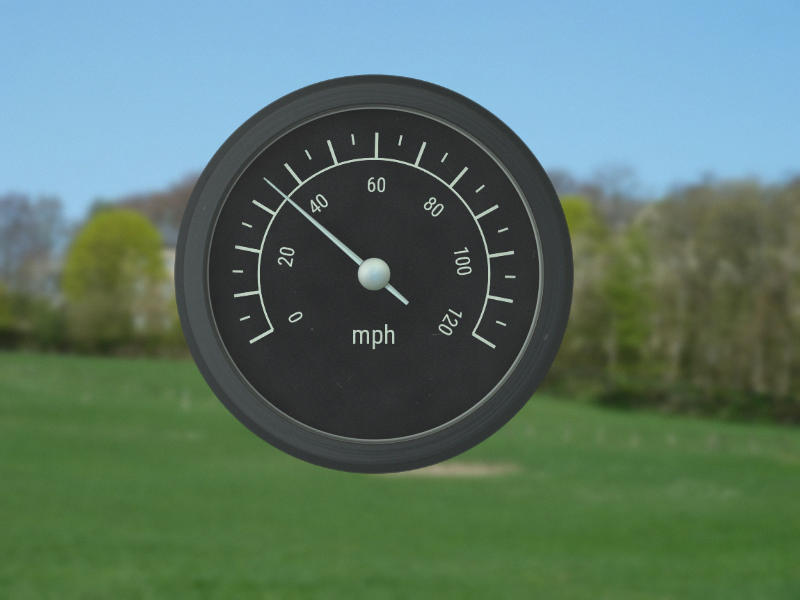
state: 35 mph
